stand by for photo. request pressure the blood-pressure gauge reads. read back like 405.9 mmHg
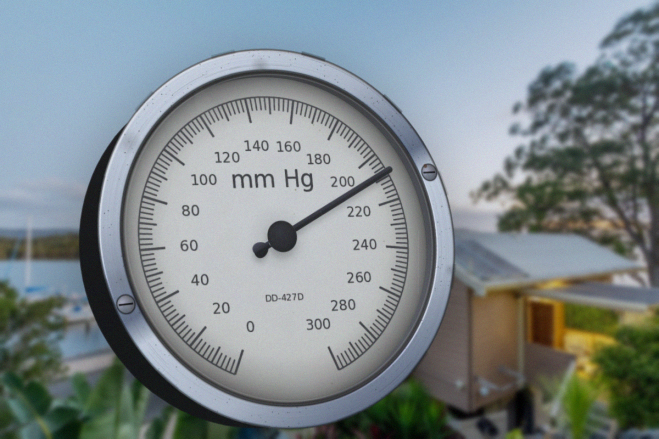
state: 208 mmHg
